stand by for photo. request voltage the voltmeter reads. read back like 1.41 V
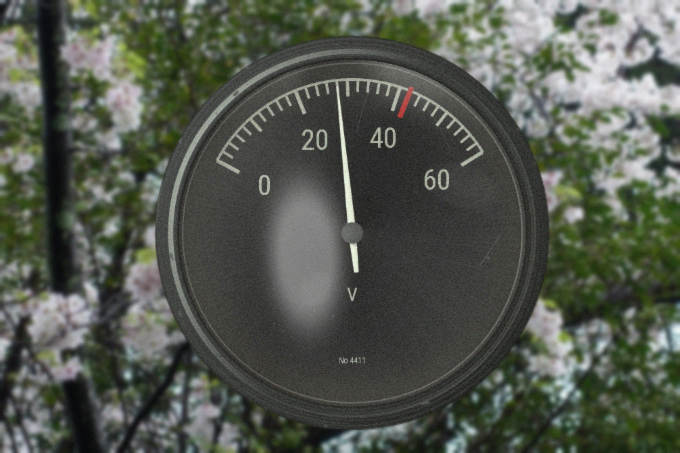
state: 28 V
